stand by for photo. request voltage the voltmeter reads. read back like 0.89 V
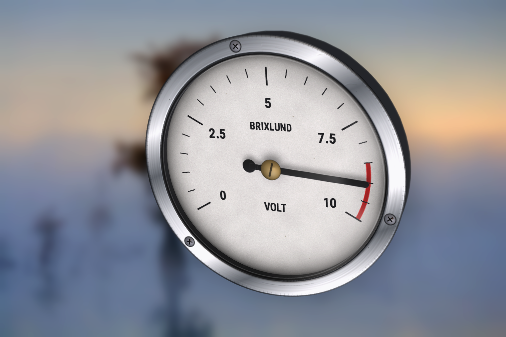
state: 9 V
